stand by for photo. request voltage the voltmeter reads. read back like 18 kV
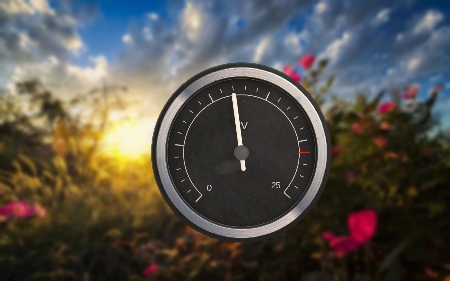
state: 12 kV
